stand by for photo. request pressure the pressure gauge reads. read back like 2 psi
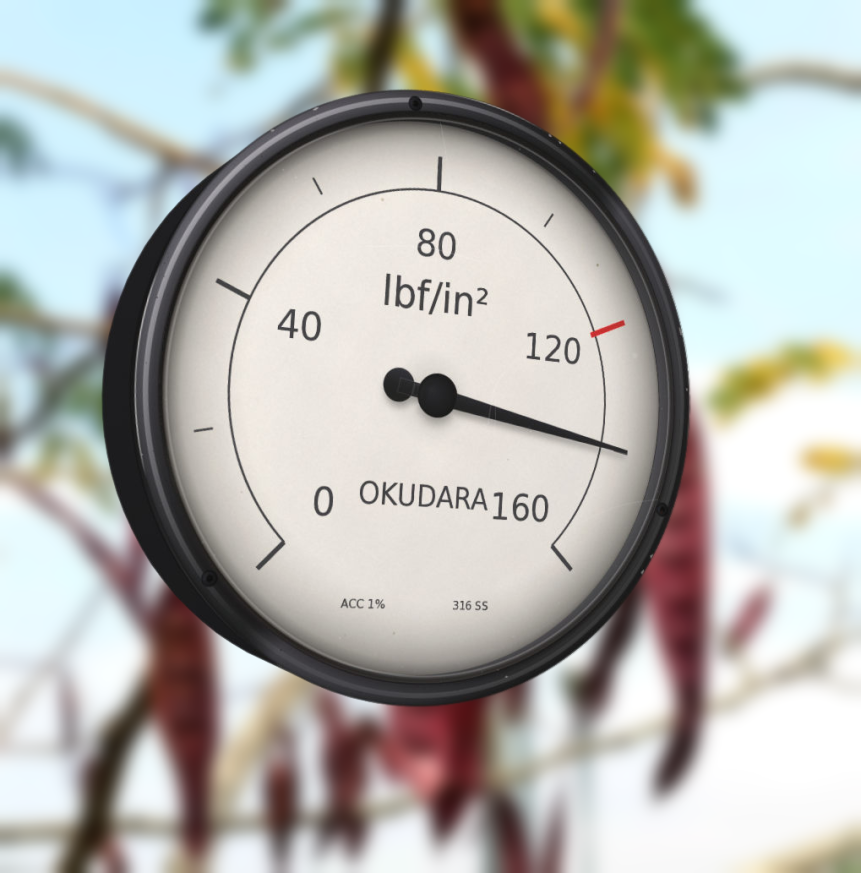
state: 140 psi
